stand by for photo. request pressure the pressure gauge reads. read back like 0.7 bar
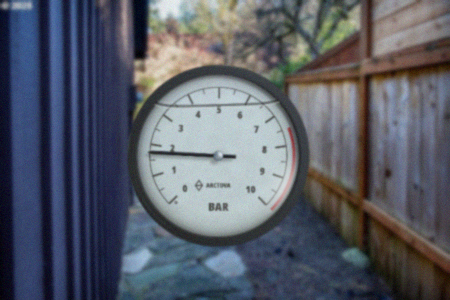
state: 1.75 bar
